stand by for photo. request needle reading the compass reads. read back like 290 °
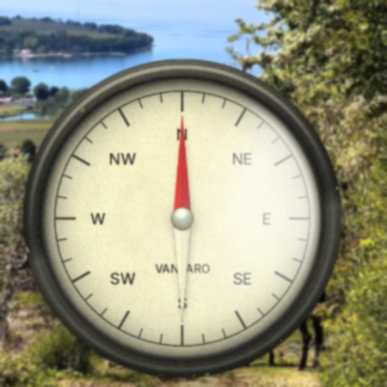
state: 0 °
